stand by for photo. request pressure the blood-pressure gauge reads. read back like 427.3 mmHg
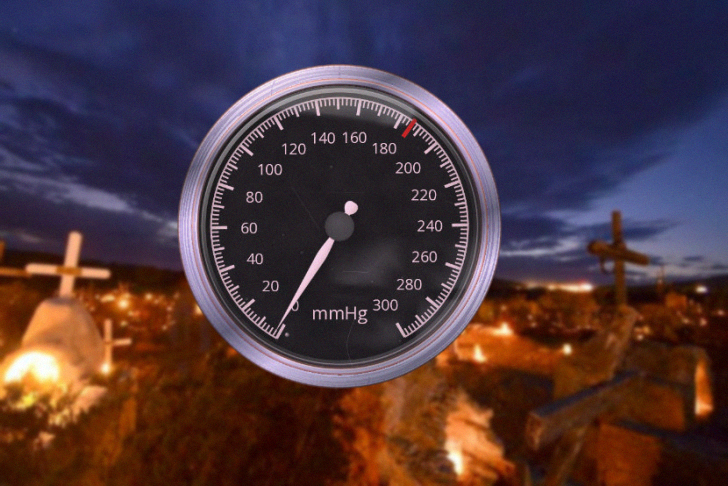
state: 2 mmHg
